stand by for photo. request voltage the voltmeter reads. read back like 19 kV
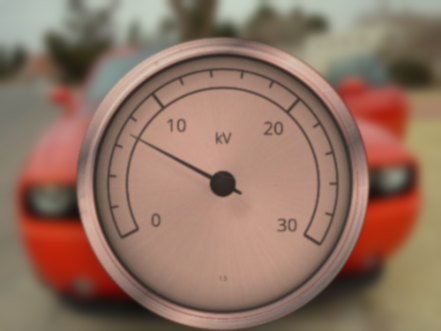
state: 7 kV
